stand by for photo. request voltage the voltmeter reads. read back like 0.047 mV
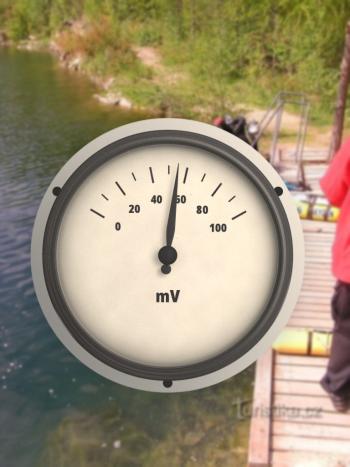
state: 55 mV
